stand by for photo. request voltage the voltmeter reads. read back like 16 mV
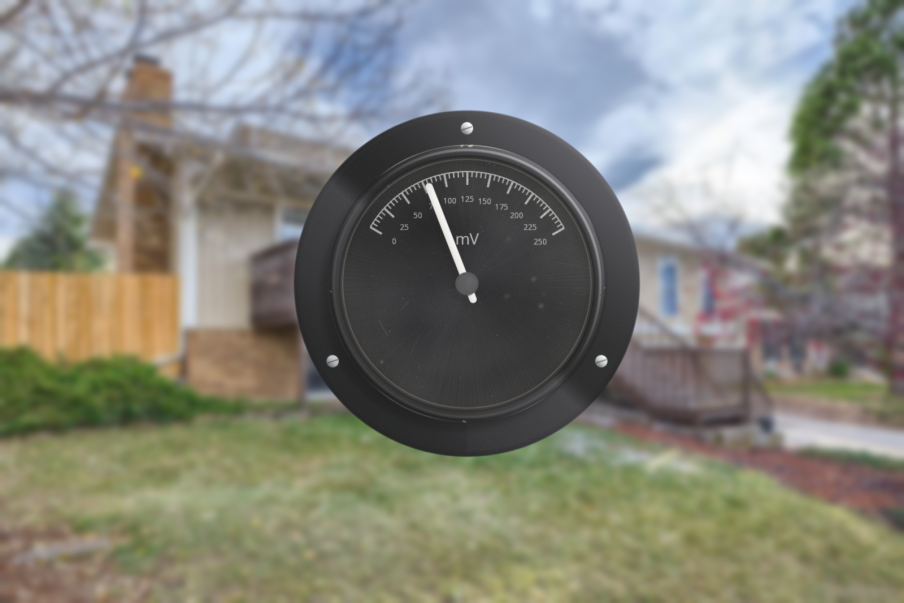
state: 80 mV
